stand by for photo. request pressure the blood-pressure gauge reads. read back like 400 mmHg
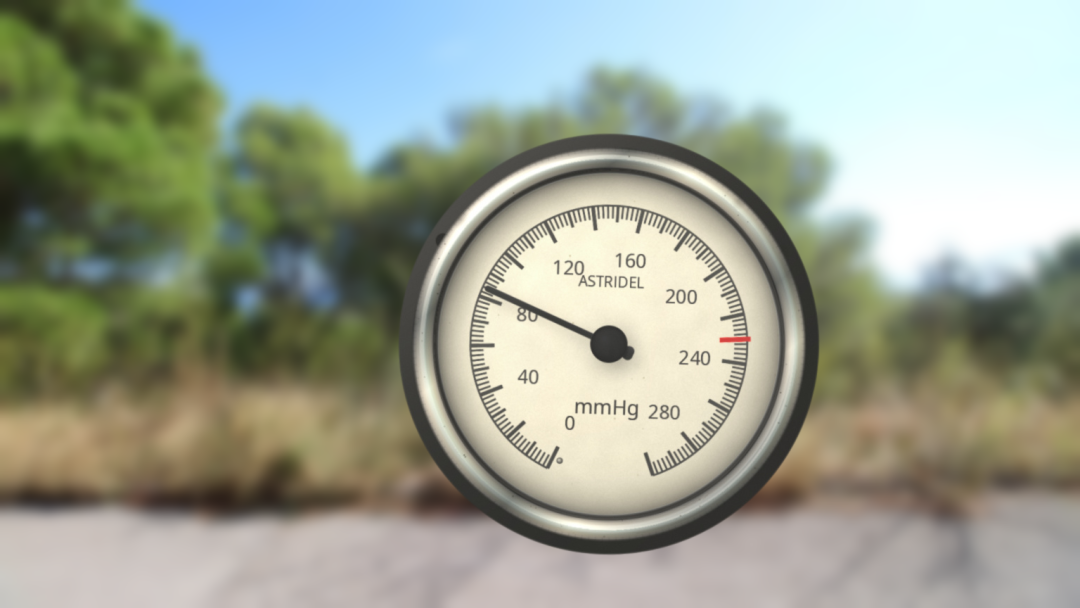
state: 84 mmHg
